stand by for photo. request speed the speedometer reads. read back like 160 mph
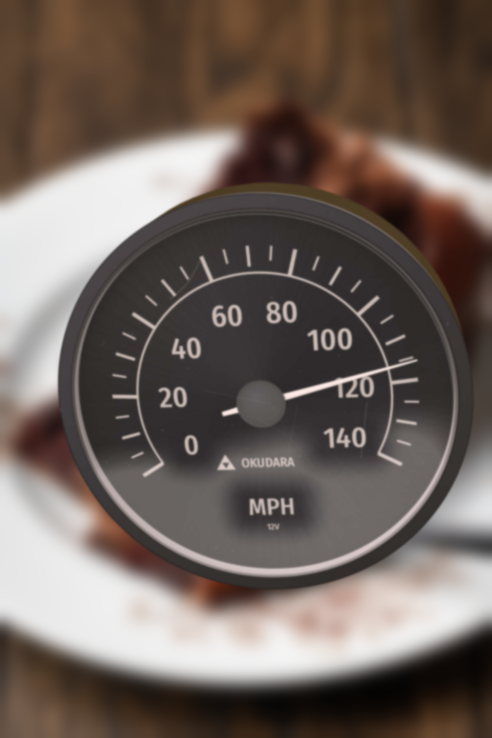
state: 115 mph
